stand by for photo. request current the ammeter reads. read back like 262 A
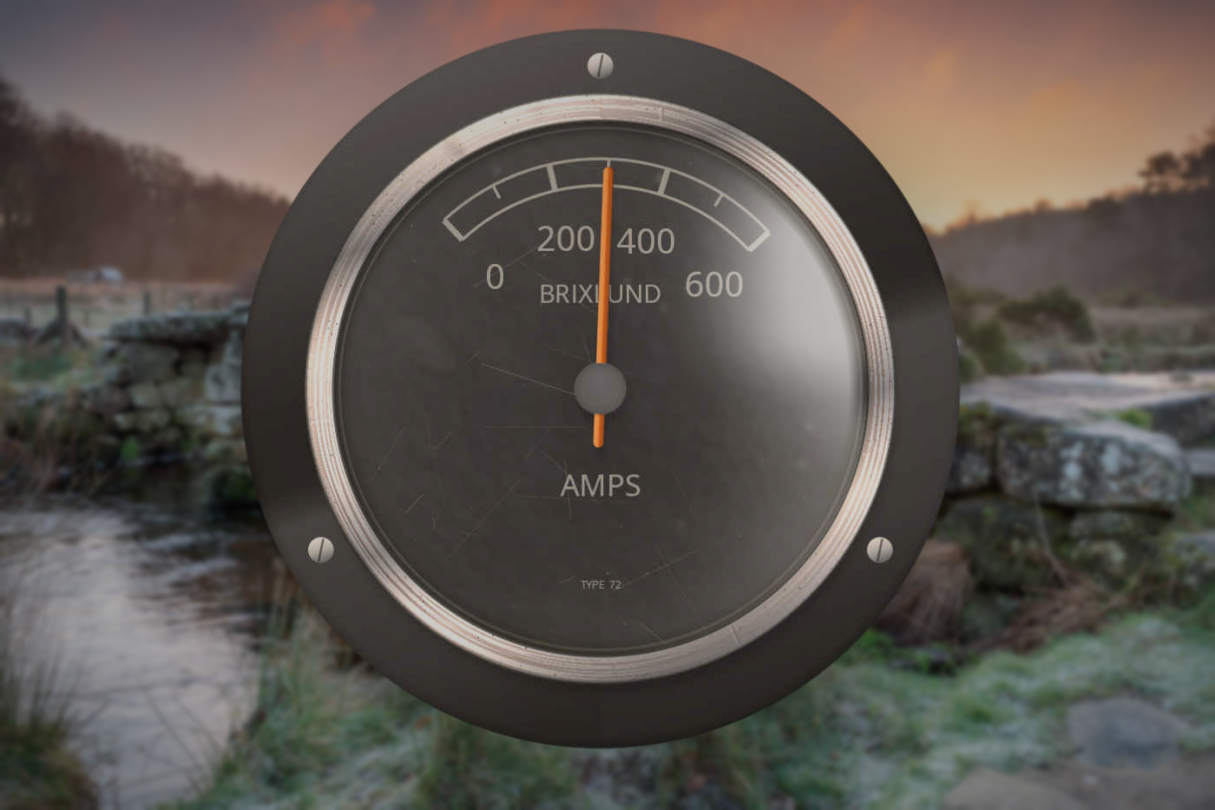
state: 300 A
